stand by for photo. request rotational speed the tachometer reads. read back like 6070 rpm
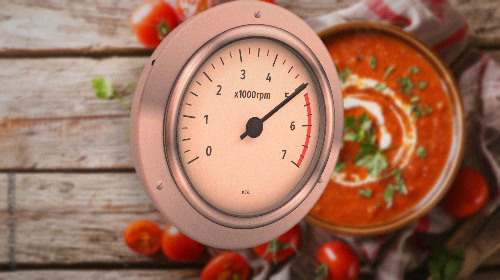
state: 5000 rpm
